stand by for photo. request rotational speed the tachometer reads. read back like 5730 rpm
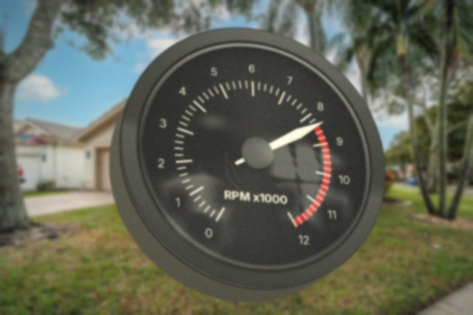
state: 8400 rpm
